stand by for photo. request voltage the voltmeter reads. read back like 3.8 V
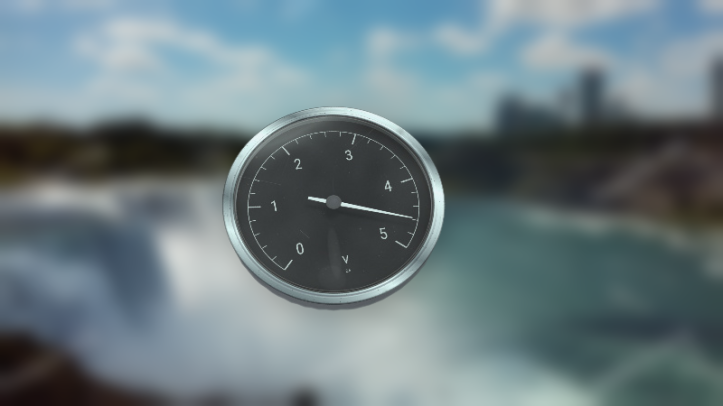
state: 4.6 V
